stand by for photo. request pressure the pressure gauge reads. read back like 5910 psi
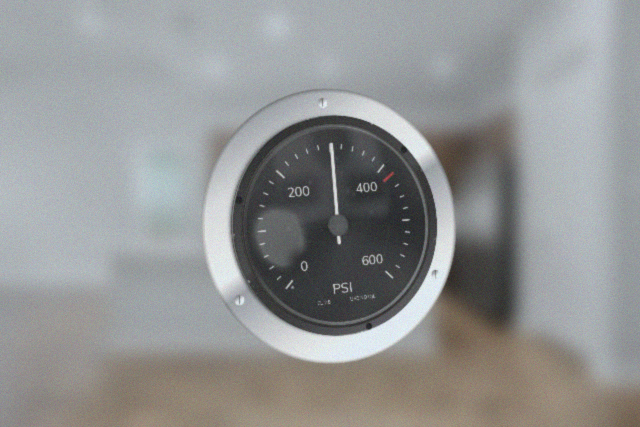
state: 300 psi
